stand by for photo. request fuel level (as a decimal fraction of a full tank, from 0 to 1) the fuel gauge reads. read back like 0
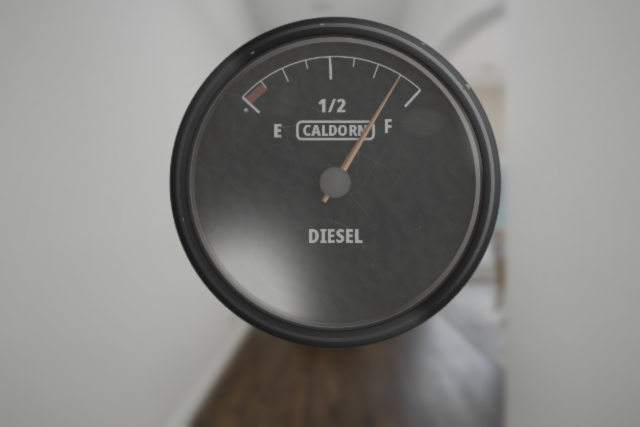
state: 0.875
